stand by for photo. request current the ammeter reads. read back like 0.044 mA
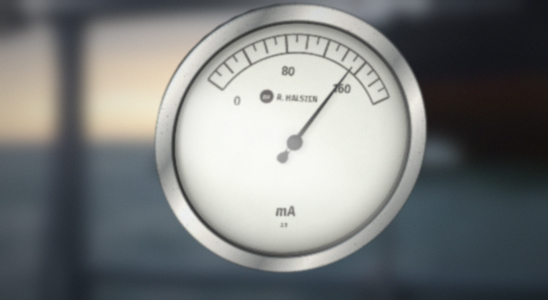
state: 150 mA
